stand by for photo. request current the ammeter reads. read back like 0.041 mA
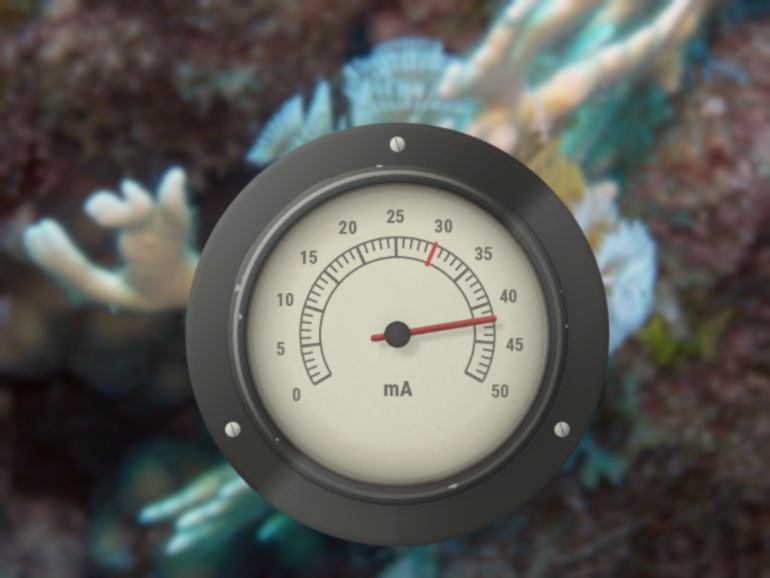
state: 42 mA
